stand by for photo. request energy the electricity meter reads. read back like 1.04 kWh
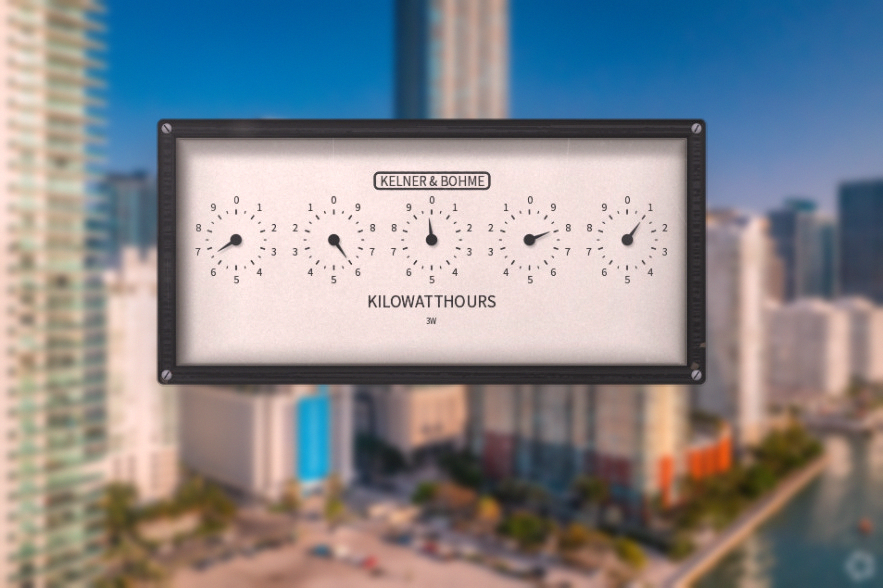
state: 65981 kWh
